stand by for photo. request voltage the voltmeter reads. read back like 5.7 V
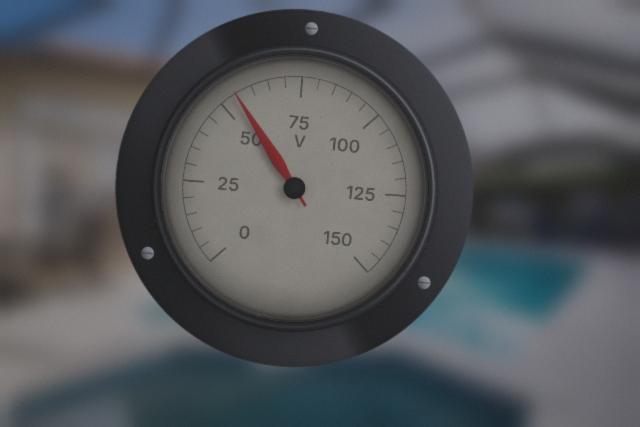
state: 55 V
